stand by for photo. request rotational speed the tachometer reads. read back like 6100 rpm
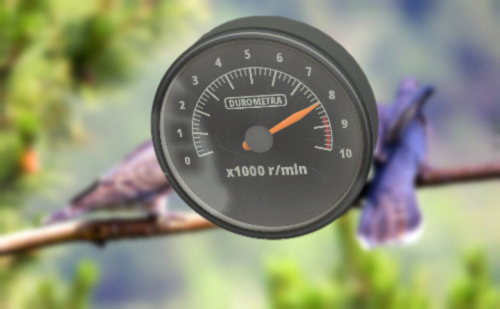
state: 8000 rpm
